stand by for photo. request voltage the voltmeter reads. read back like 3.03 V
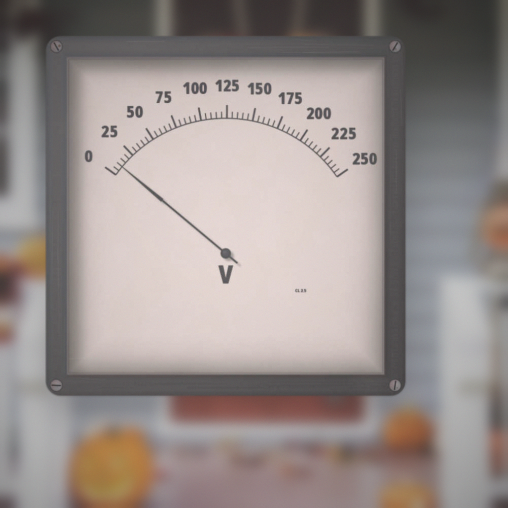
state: 10 V
